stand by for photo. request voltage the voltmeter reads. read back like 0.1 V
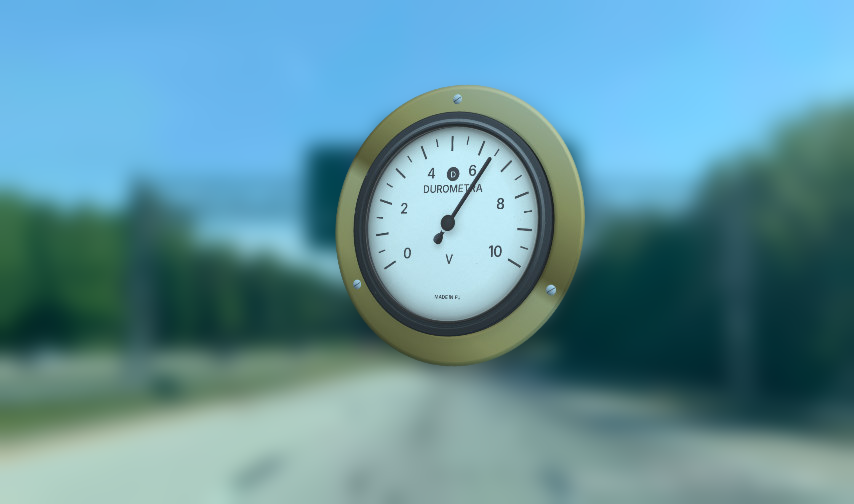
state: 6.5 V
